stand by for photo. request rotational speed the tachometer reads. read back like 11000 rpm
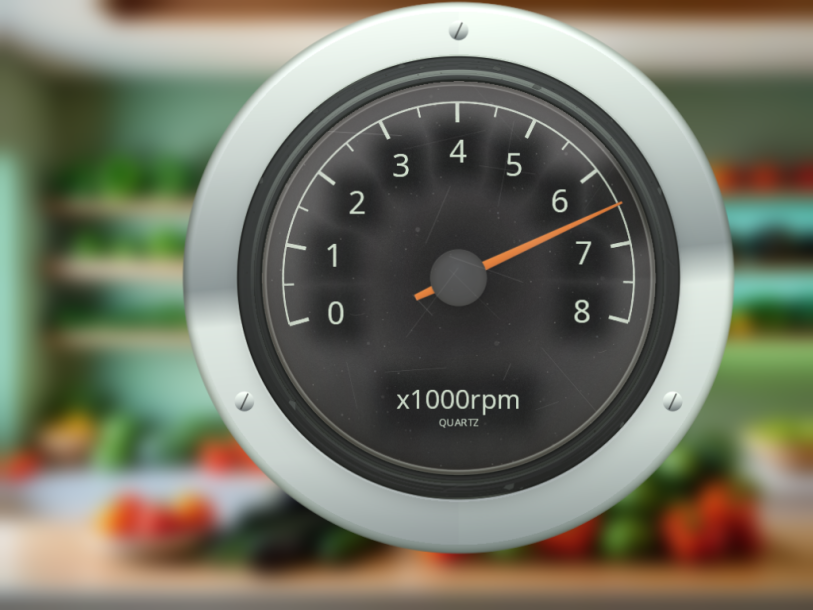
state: 6500 rpm
